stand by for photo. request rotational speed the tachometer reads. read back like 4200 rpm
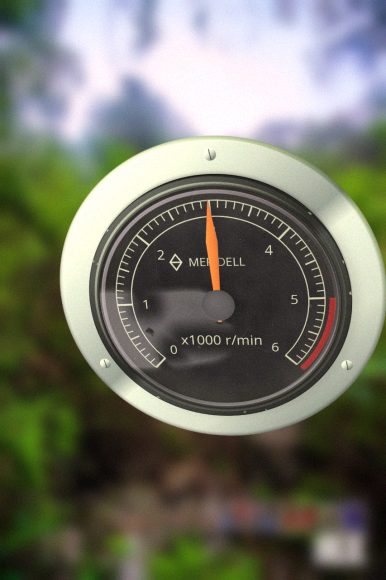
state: 3000 rpm
